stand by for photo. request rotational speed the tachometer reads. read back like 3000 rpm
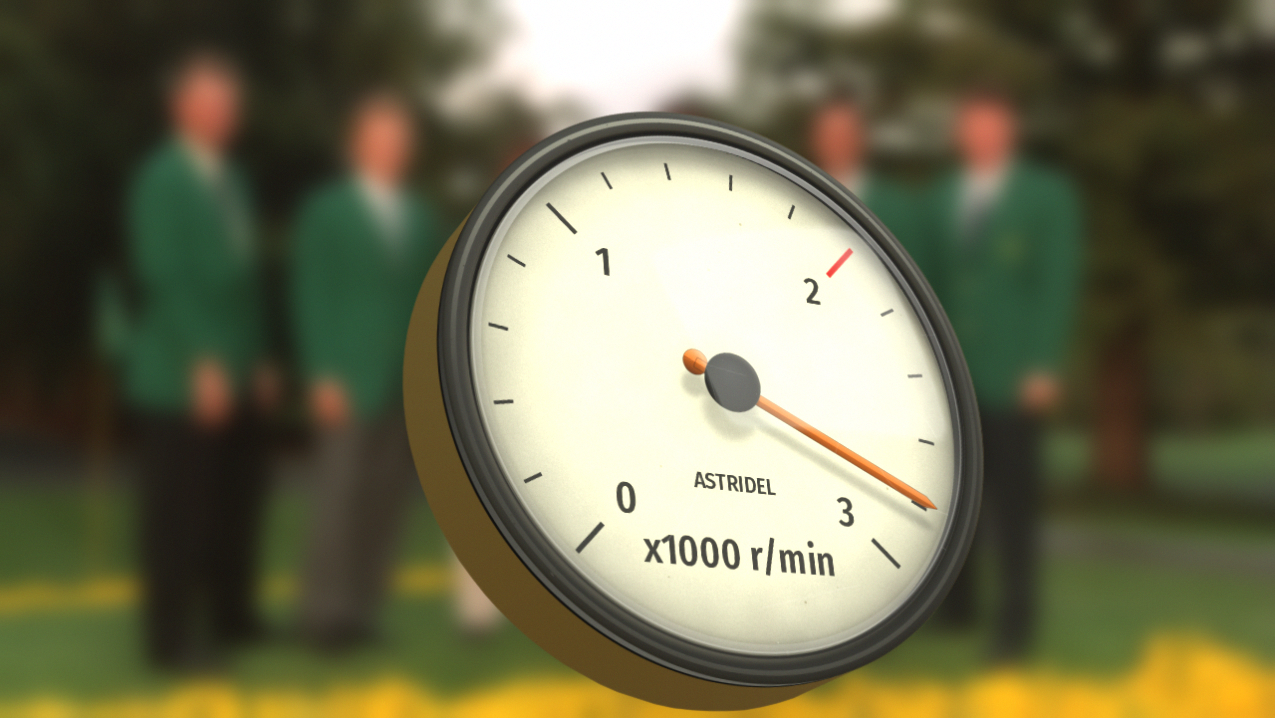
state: 2800 rpm
